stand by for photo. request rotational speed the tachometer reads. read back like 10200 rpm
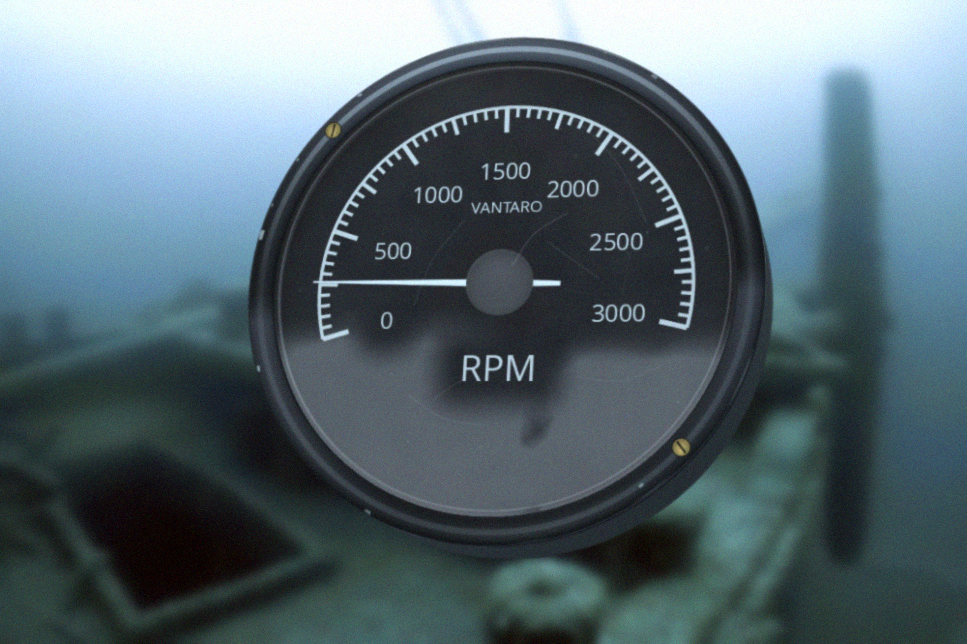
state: 250 rpm
